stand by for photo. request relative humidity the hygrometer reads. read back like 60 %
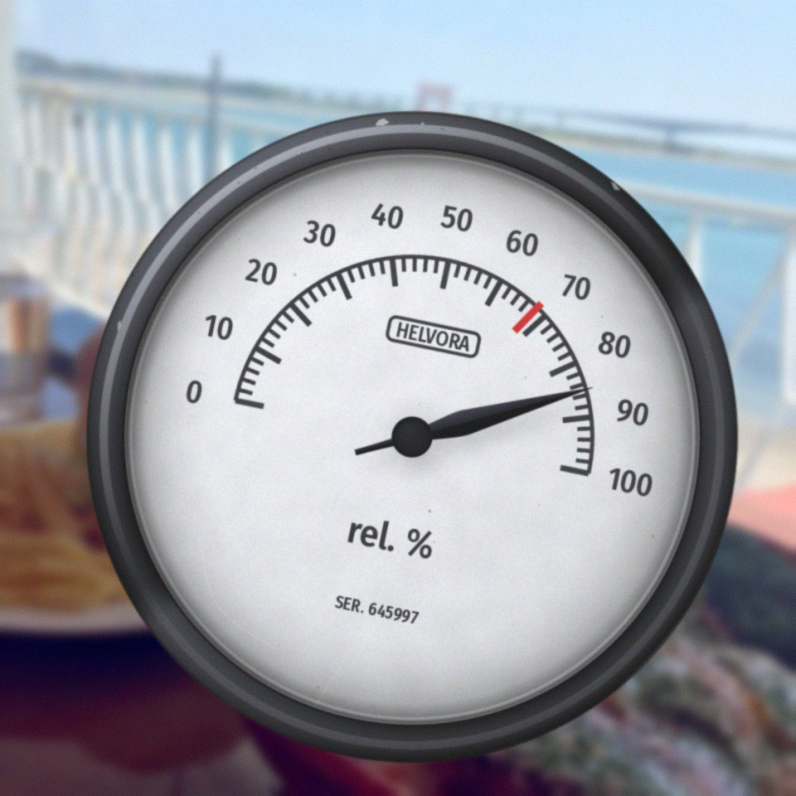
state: 85 %
